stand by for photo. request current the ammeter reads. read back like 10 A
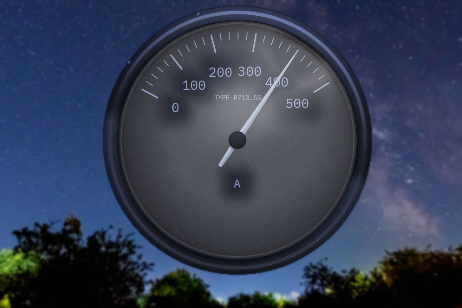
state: 400 A
